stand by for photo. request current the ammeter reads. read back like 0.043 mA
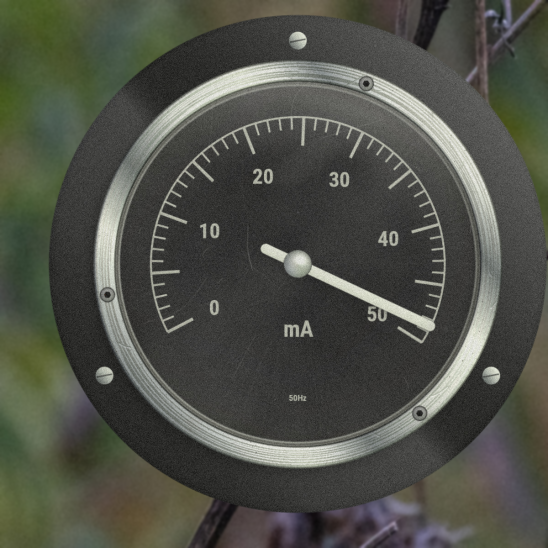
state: 48.5 mA
